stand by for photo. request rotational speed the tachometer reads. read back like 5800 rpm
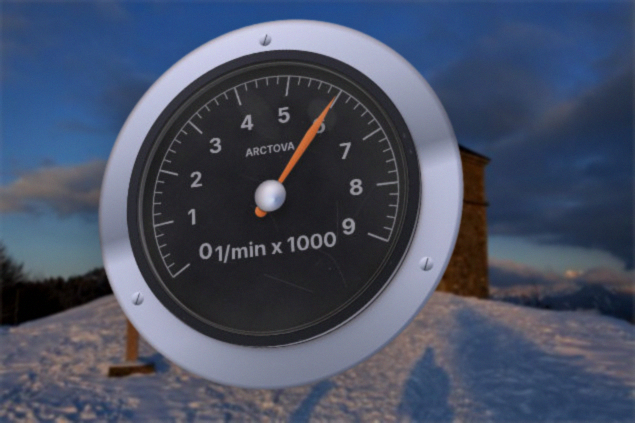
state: 6000 rpm
